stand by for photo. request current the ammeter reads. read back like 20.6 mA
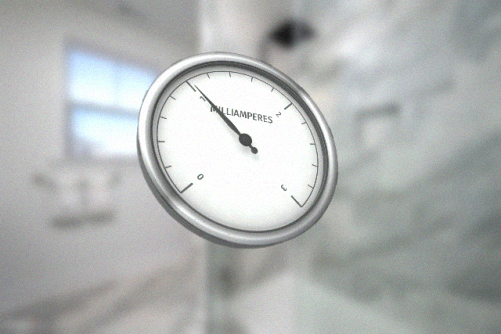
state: 1 mA
